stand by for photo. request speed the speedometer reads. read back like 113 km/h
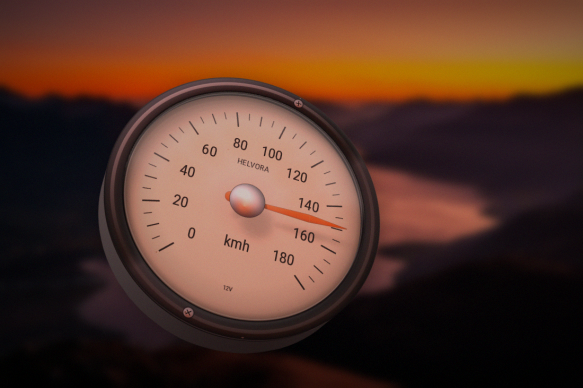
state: 150 km/h
